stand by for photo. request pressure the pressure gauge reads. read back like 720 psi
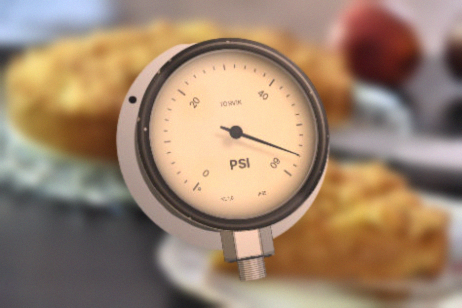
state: 56 psi
